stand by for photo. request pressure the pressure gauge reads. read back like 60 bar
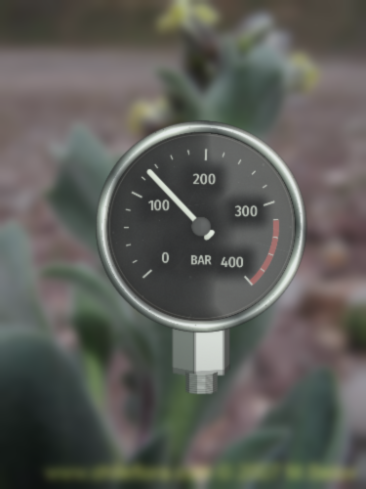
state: 130 bar
